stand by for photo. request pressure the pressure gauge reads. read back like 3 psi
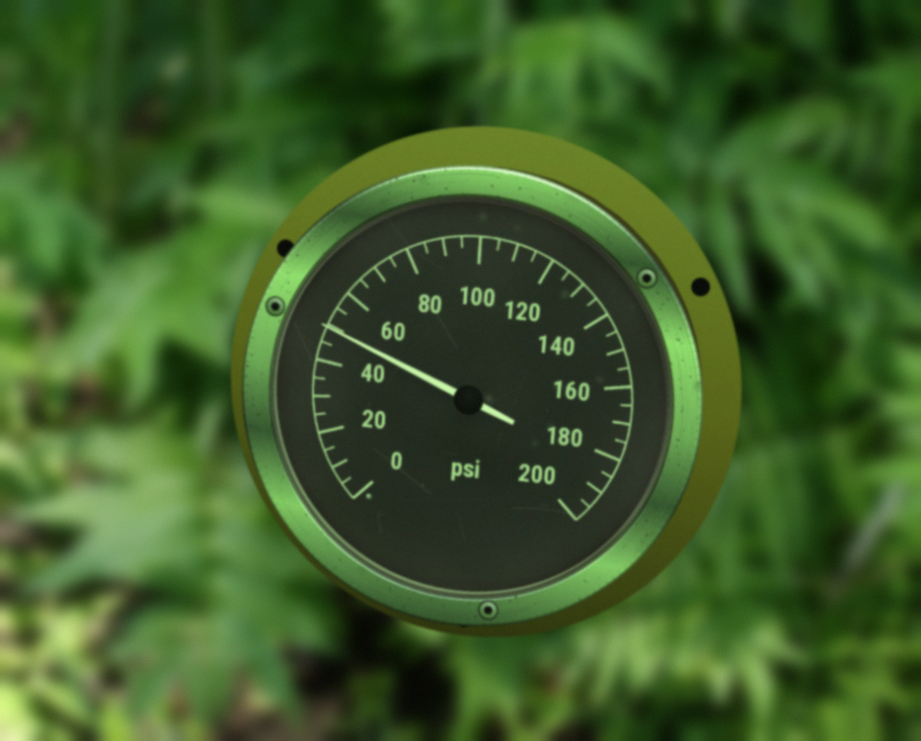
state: 50 psi
